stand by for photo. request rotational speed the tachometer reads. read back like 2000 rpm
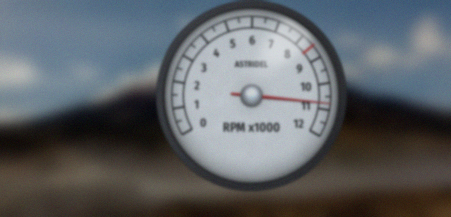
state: 10750 rpm
